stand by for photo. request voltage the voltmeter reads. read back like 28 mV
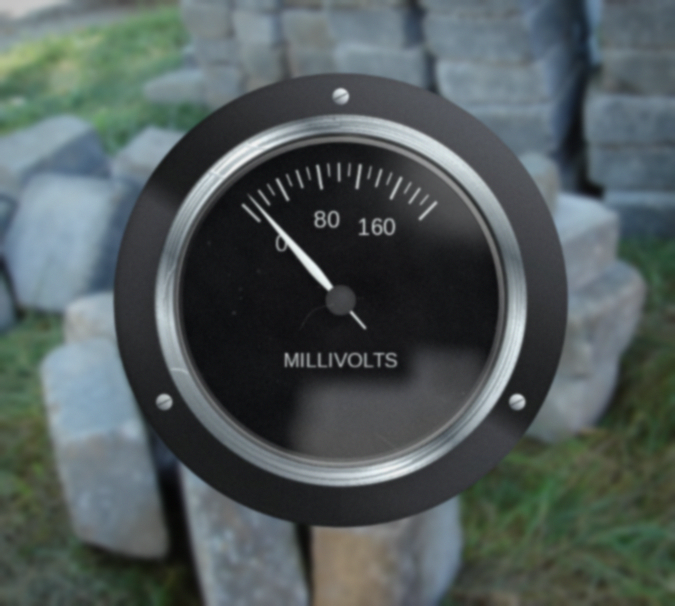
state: 10 mV
